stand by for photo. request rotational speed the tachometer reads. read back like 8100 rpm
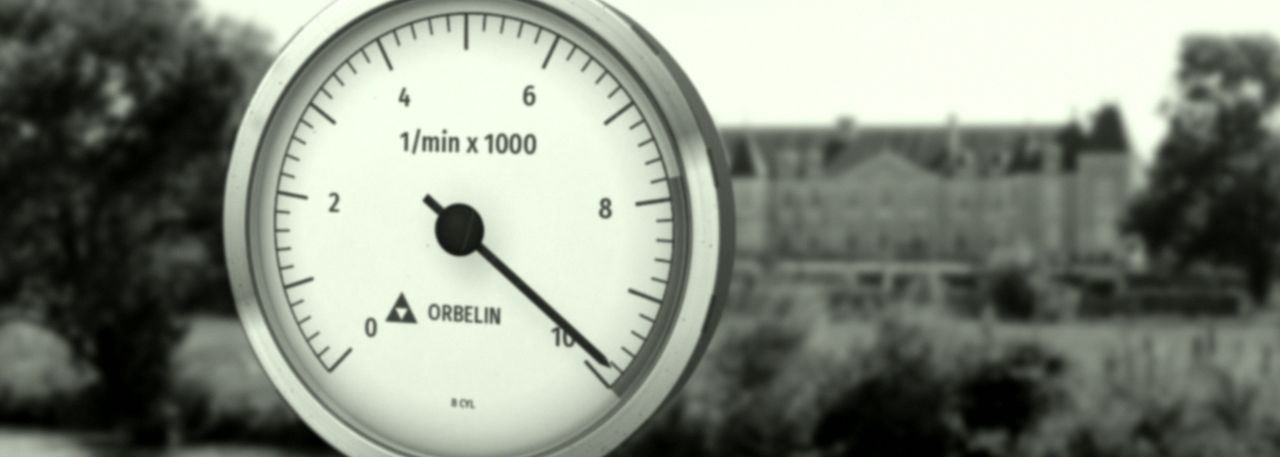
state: 9800 rpm
